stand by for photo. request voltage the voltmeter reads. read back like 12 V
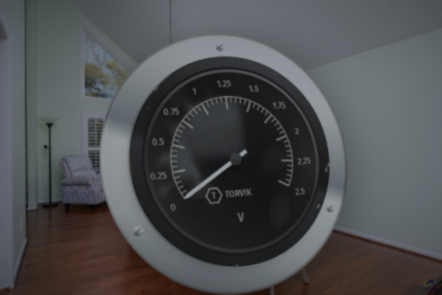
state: 0 V
